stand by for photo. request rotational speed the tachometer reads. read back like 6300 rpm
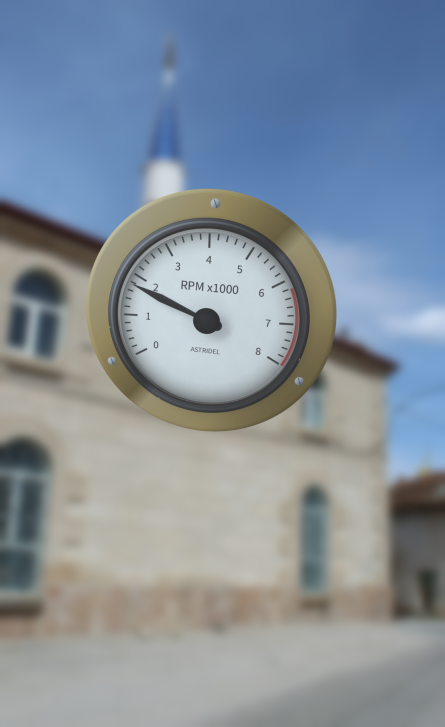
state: 1800 rpm
